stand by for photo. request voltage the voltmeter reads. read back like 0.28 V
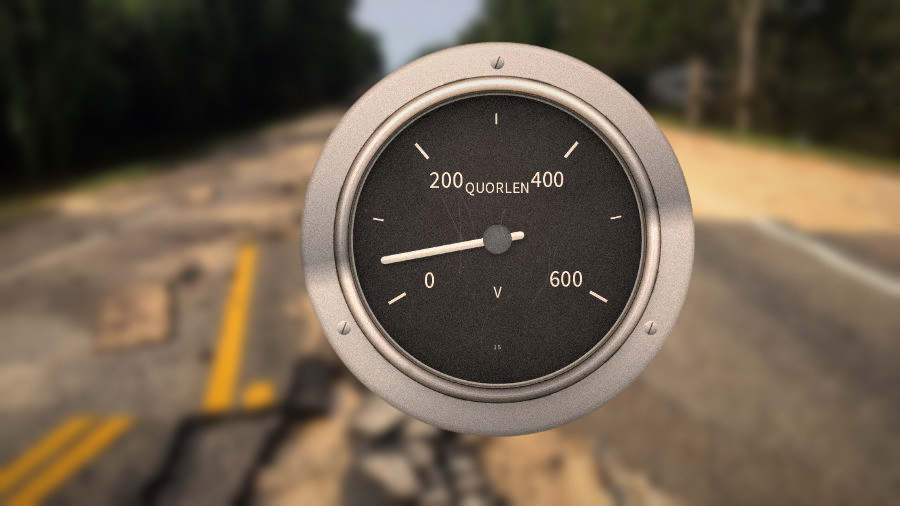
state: 50 V
